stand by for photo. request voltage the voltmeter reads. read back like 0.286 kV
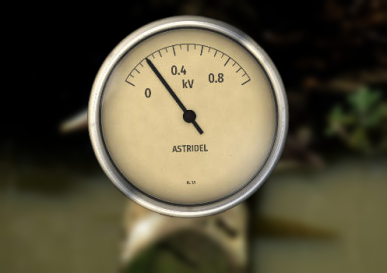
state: 0.2 kV
